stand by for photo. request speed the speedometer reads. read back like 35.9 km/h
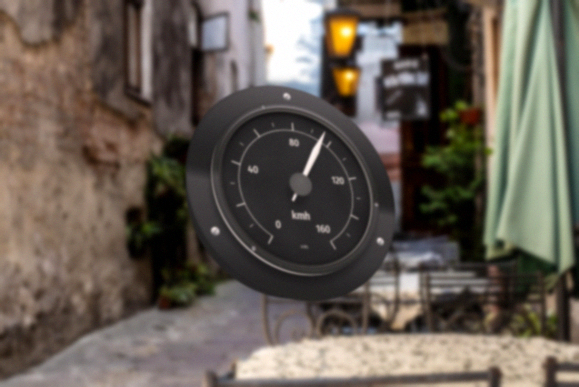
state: 95 km/h
